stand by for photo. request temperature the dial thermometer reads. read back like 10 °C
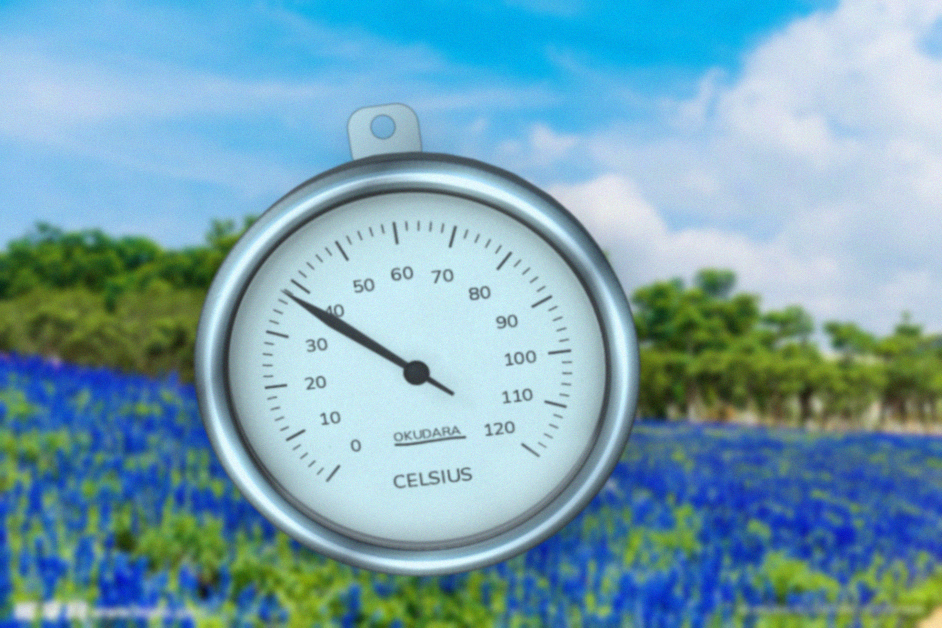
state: 38 °C
